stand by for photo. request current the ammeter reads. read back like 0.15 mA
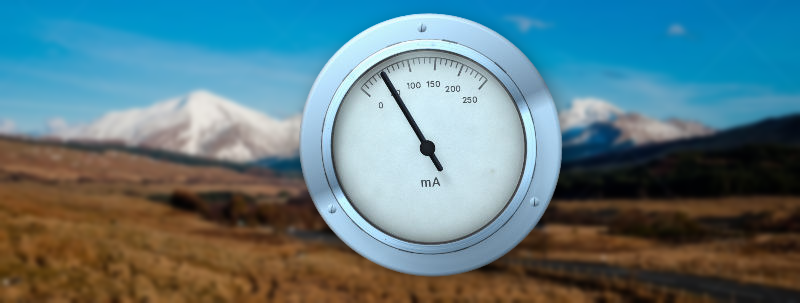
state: 50 mA
